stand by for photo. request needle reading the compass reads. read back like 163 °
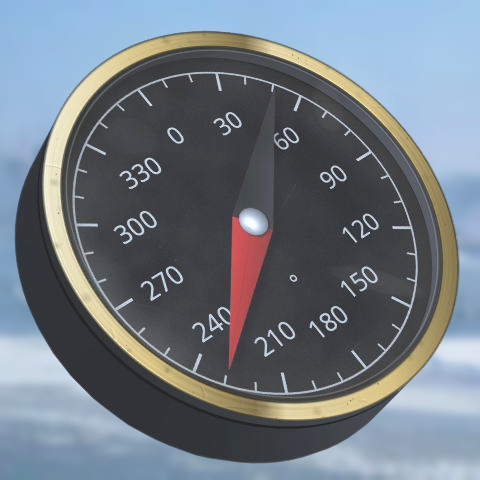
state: 230 °
